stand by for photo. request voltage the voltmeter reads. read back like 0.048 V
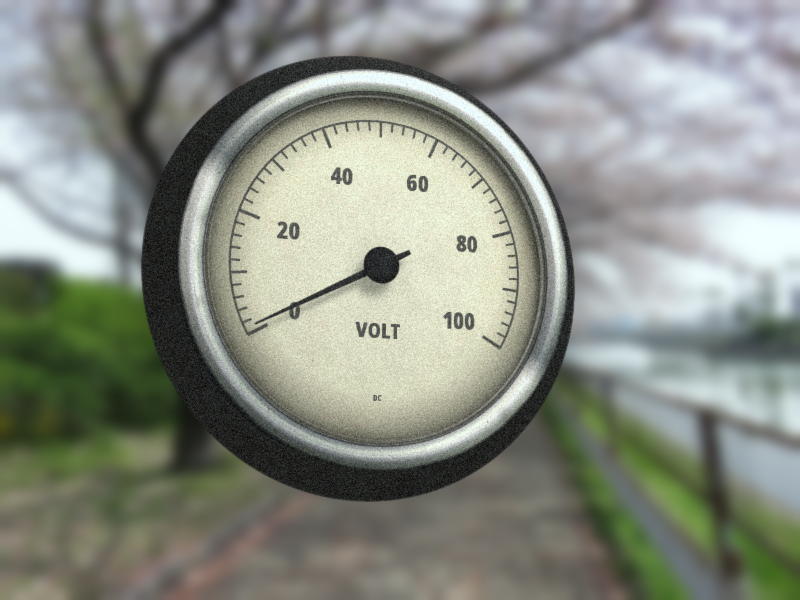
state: 1 V
